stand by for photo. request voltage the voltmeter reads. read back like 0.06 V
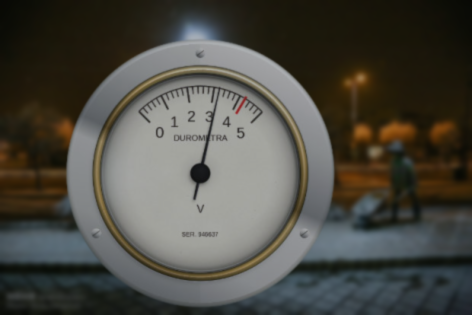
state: 3.2 V
